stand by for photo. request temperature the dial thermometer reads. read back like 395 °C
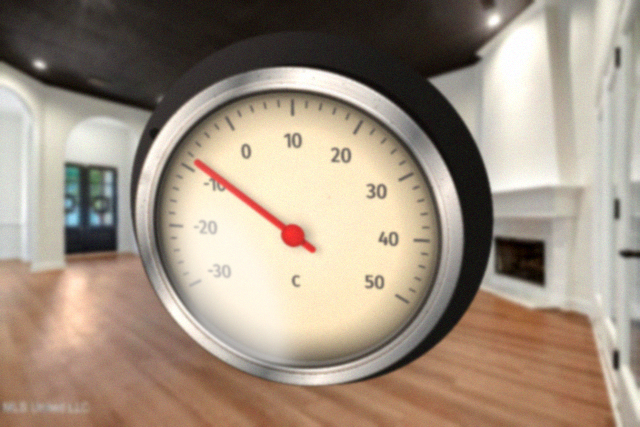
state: -8 °C
